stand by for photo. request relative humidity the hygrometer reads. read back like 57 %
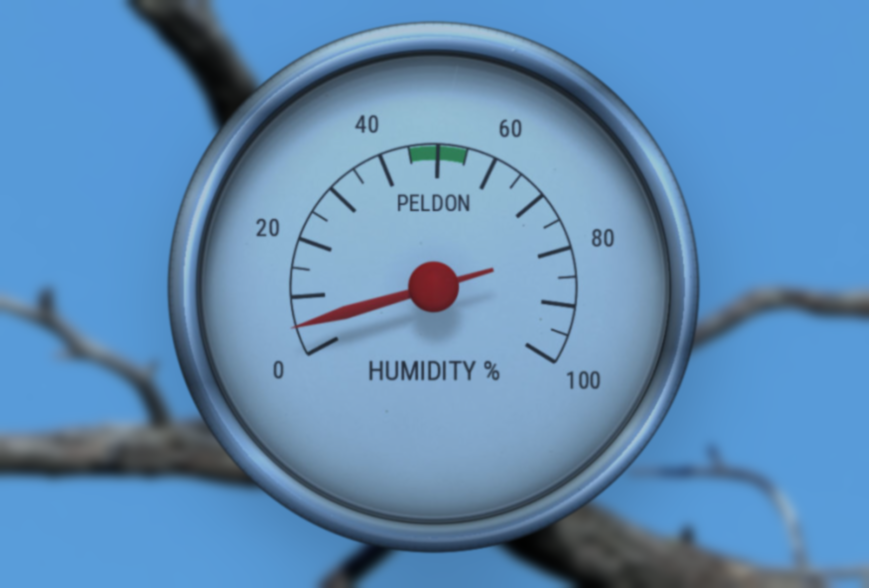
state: 5 %
